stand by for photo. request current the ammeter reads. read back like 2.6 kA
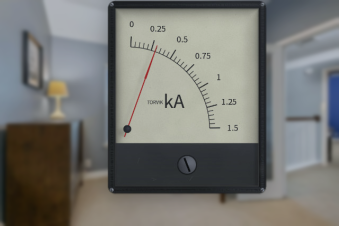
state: 0.3 kA
